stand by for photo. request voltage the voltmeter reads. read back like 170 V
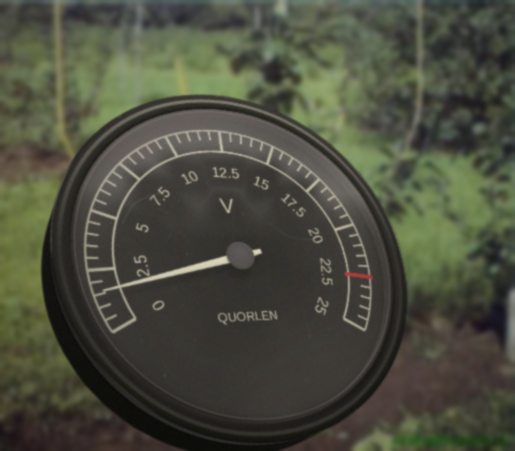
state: 1.5 V
